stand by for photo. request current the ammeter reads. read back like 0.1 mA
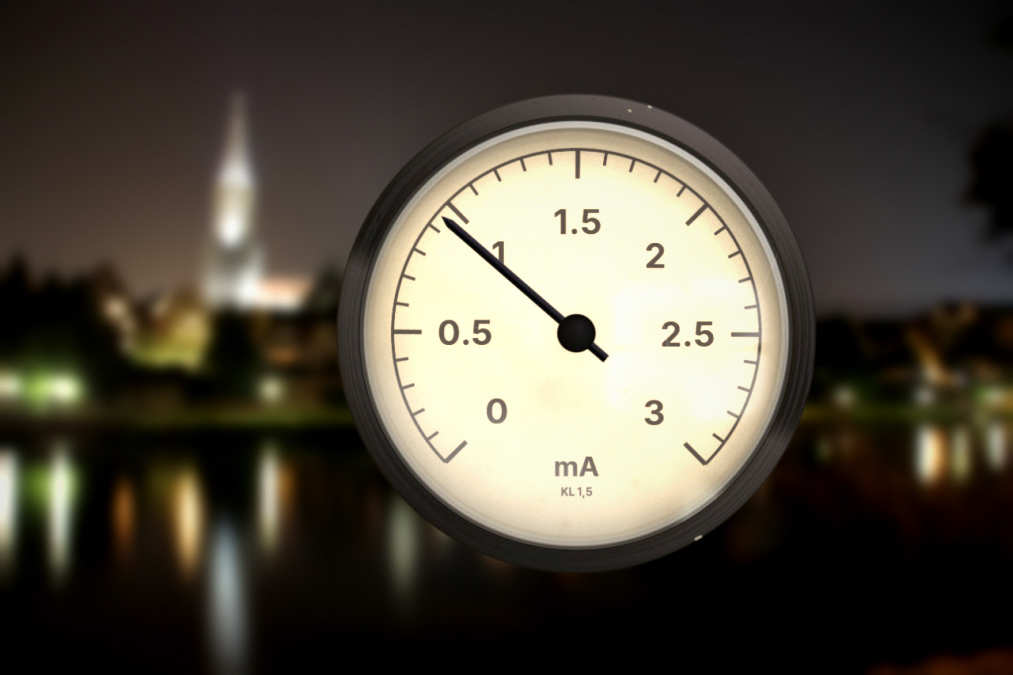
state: 0.95 mA
